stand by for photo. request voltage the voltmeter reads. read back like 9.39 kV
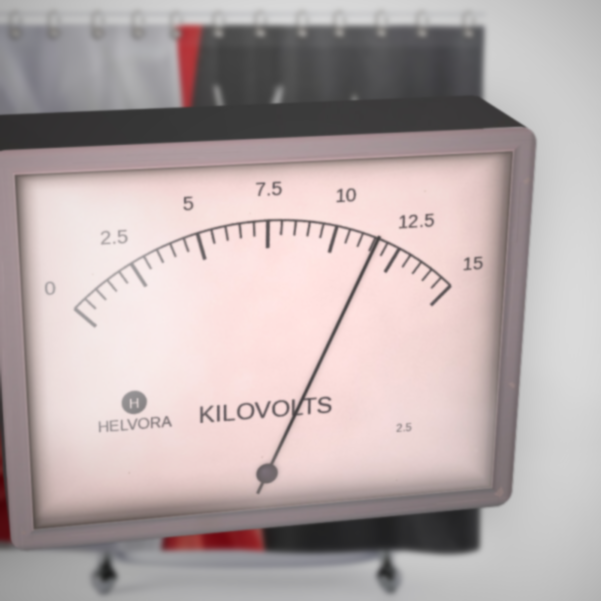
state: 11.5 kV
